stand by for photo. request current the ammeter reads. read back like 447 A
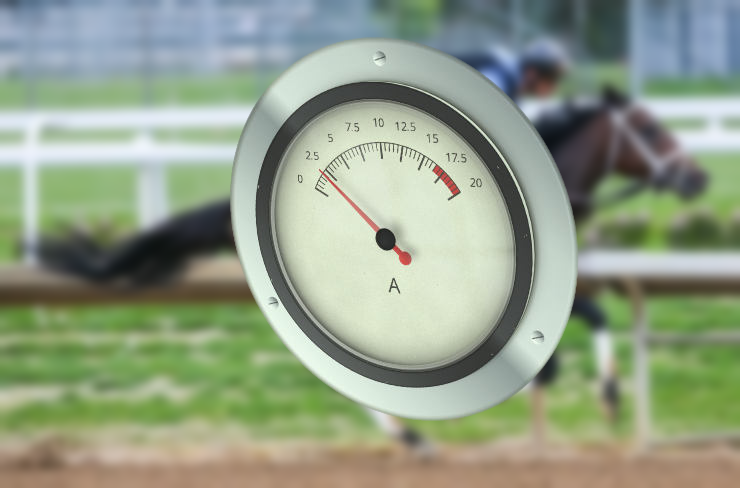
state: 2.5 A
